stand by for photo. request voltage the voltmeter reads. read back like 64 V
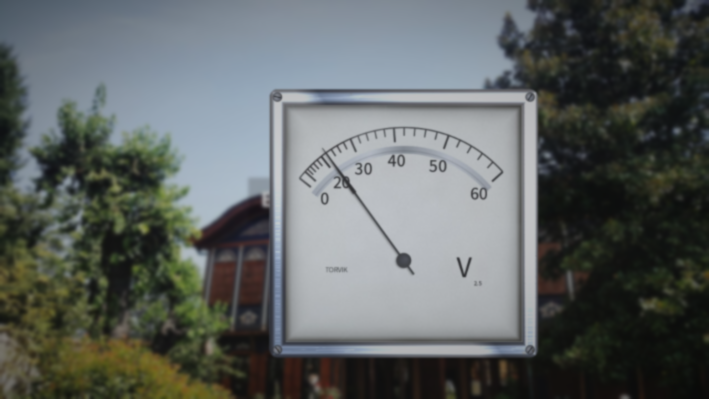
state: 22 V
